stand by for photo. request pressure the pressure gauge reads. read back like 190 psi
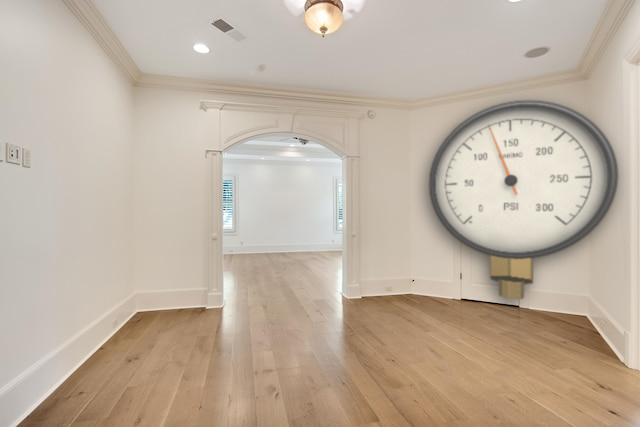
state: 130 psi
